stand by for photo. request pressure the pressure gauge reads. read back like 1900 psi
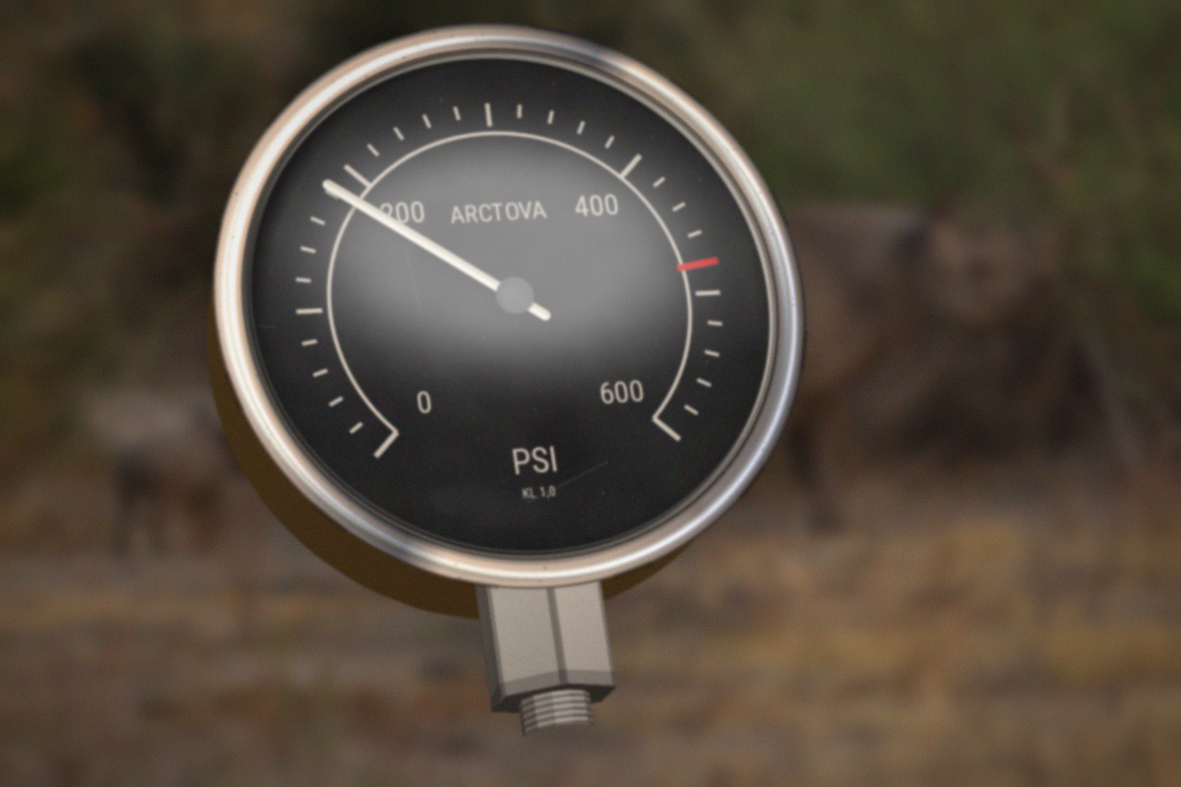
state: 180 psi
